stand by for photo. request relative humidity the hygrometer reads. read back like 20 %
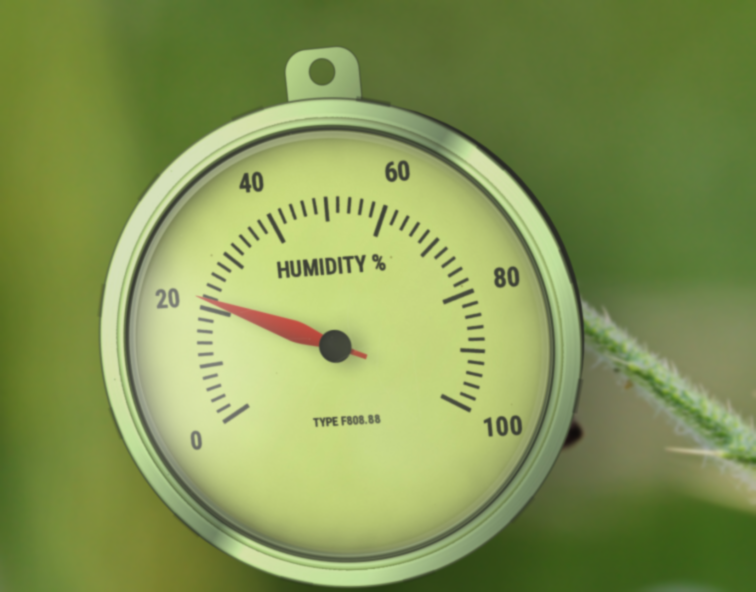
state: 22 %
